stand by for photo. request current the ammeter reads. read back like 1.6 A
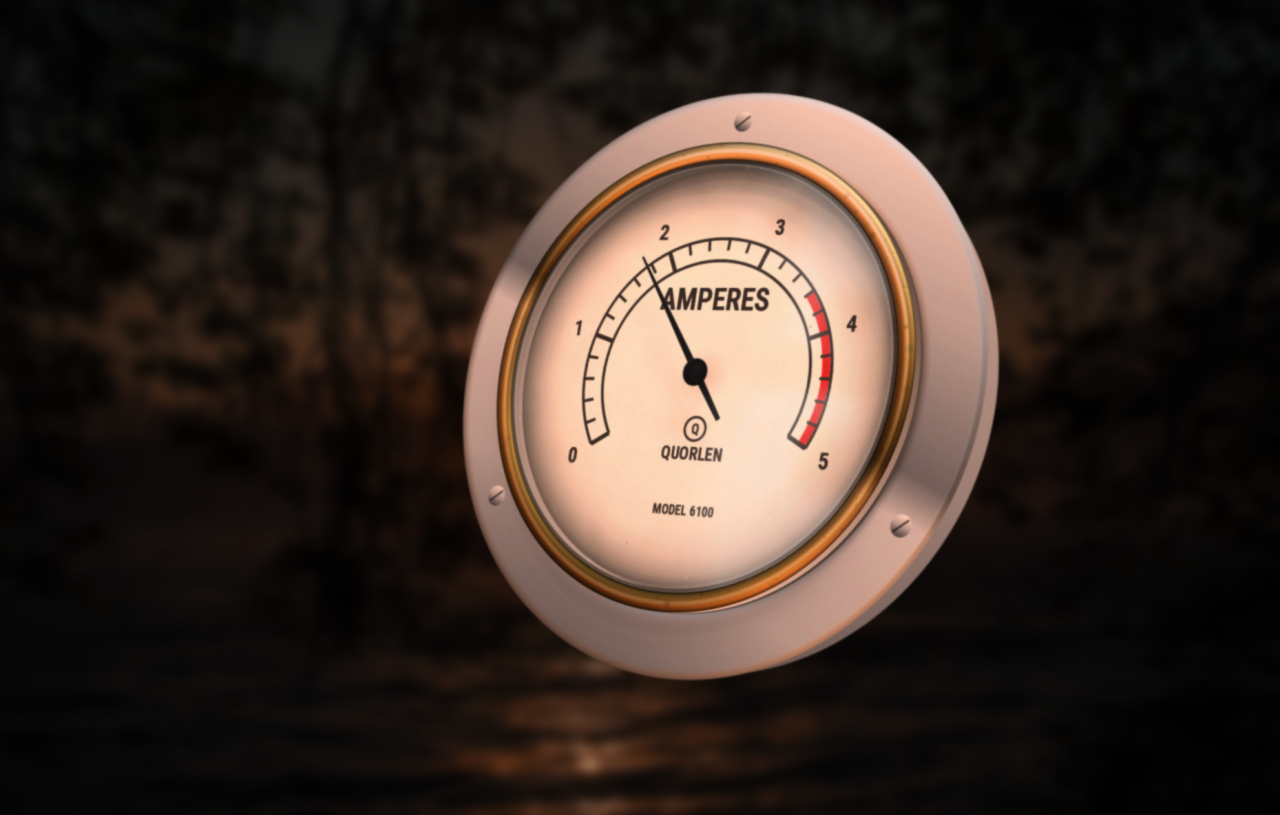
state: 1.8 A
